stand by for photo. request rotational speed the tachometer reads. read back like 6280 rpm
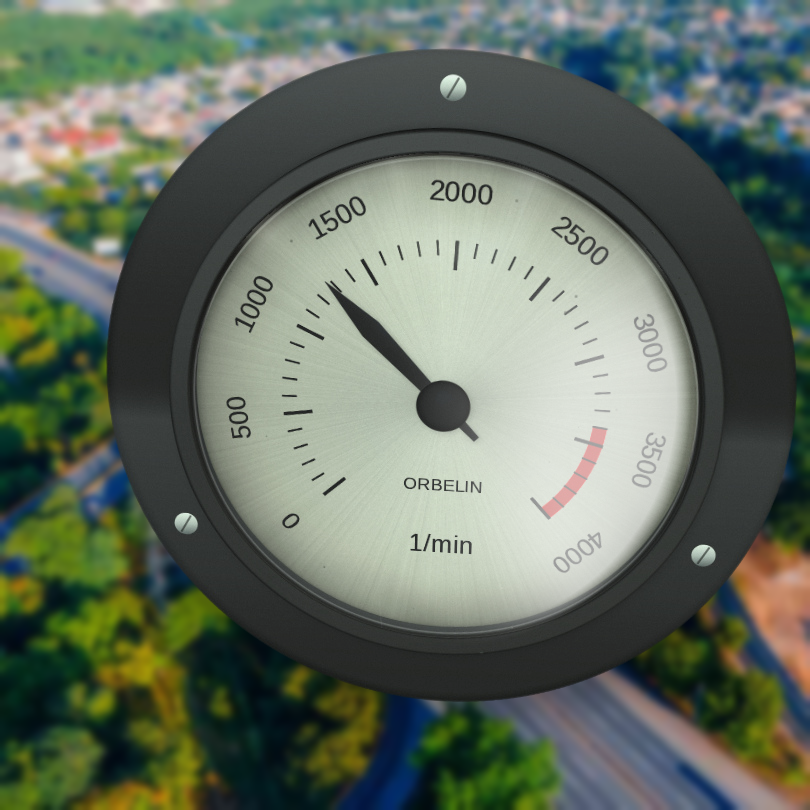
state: 1300 rpm
